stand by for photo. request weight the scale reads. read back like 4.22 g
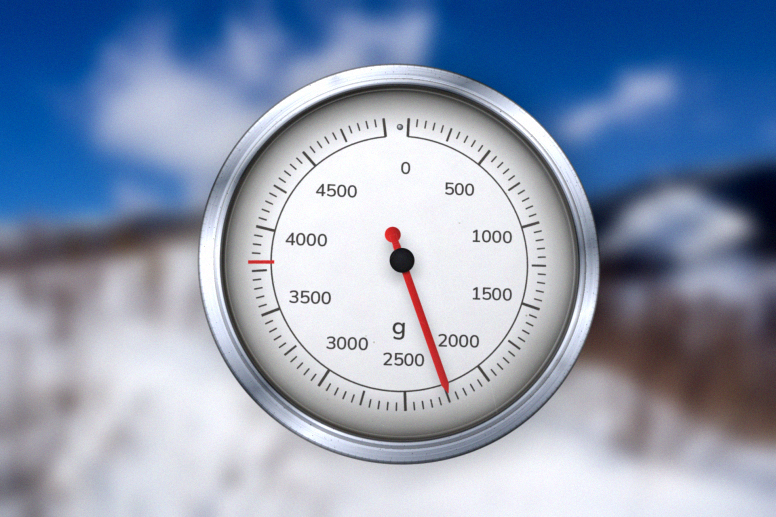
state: 2250 g
